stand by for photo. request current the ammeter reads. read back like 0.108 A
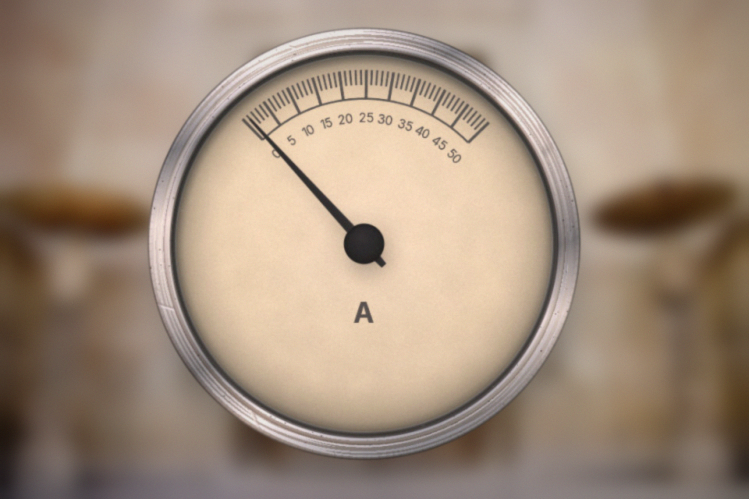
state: 1 A
